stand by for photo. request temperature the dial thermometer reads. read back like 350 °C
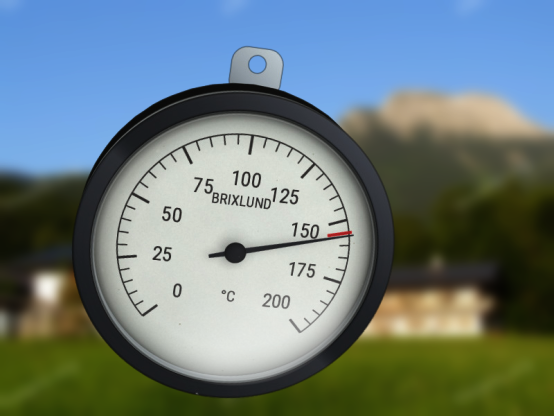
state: 155 °C
